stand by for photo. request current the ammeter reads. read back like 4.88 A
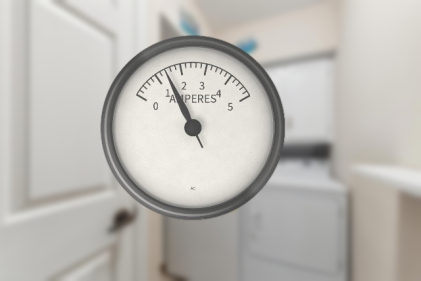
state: 1.4 A
